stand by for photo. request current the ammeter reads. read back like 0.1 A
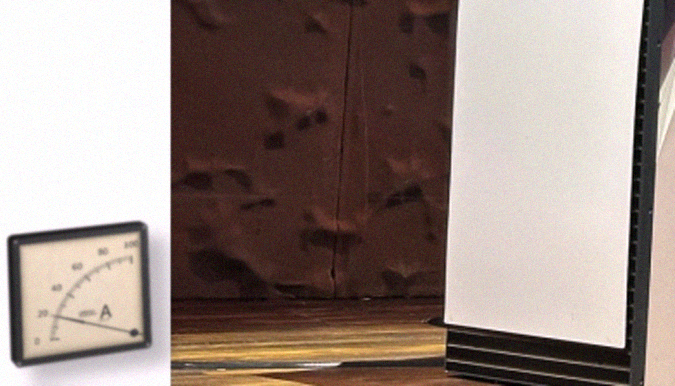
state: 20 A
